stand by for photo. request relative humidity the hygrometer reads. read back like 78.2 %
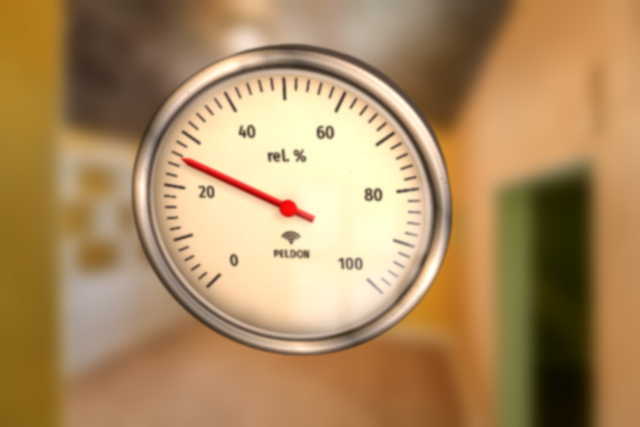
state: 26 %
